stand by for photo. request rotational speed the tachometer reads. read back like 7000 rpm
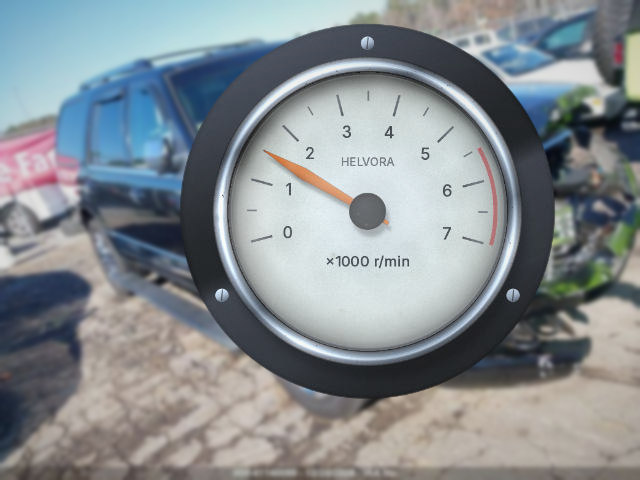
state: 1500 rpm
